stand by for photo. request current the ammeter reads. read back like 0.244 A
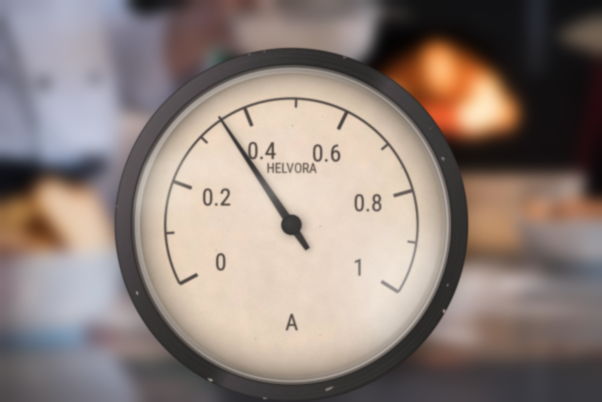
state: 0.35 A
